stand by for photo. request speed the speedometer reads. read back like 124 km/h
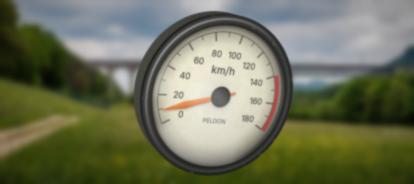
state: 10 km/h
